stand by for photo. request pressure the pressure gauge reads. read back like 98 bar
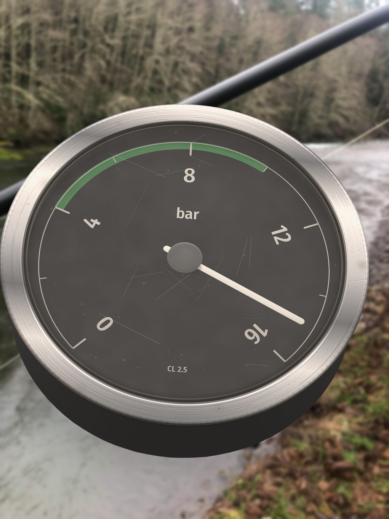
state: 15 bar
